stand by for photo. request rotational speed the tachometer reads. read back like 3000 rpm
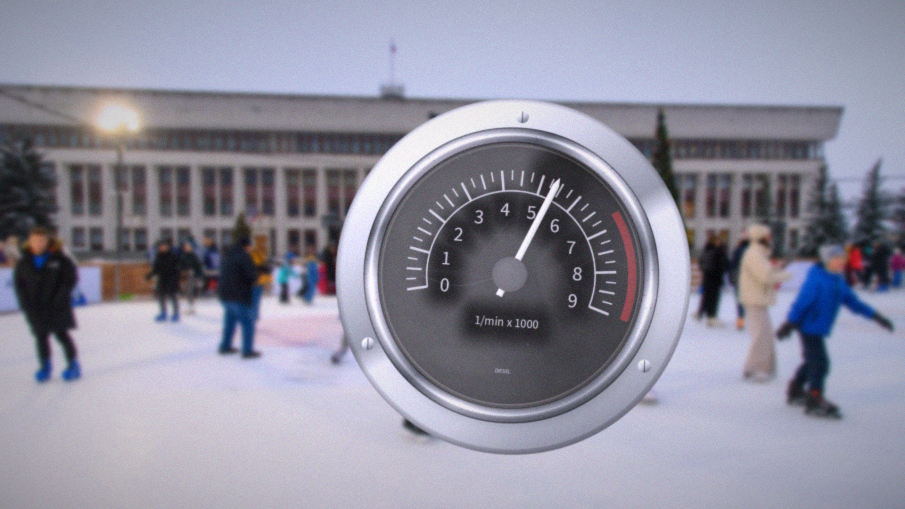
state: 5375 rpm
